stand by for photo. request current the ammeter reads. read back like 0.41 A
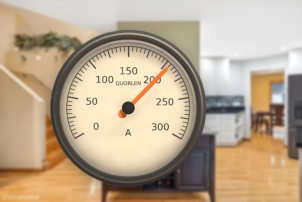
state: 205 A
